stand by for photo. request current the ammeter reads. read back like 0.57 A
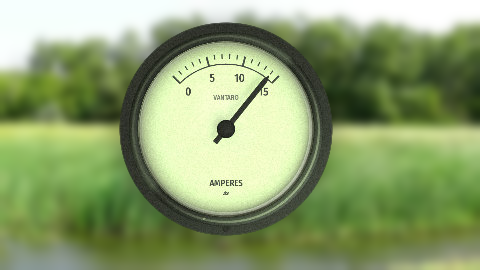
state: 14 A
